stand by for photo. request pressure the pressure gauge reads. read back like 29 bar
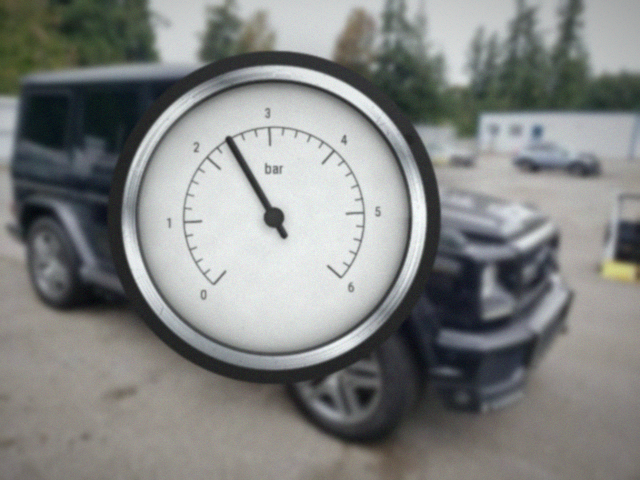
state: 2.4 bar
